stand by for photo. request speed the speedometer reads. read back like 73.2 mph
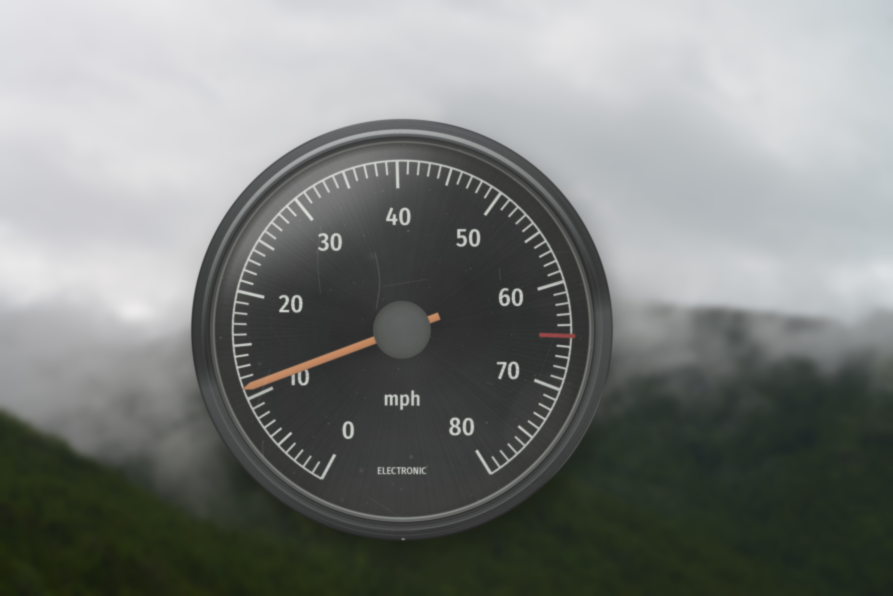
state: 11 mph
